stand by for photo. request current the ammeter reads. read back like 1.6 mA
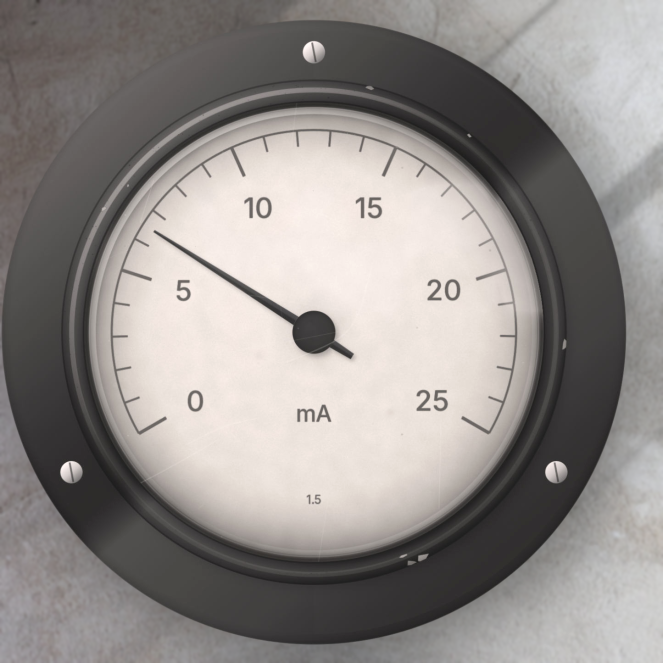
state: 6.5 mA
